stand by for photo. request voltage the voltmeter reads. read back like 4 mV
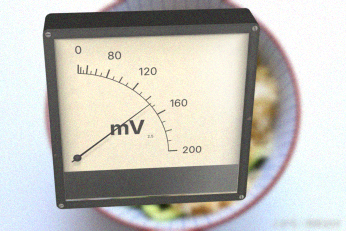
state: 145 mV
